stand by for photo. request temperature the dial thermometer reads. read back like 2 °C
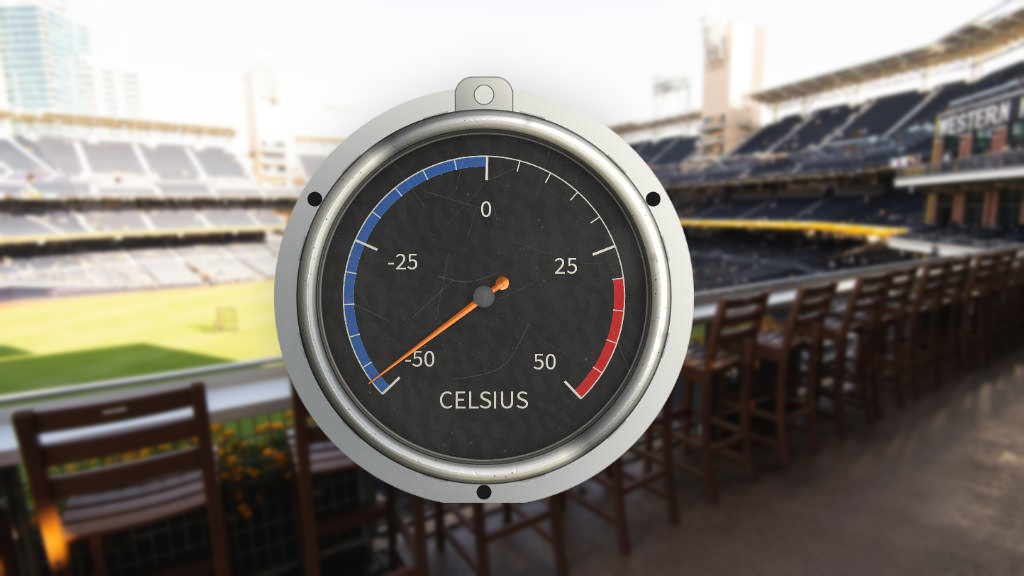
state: -47.5 °C
